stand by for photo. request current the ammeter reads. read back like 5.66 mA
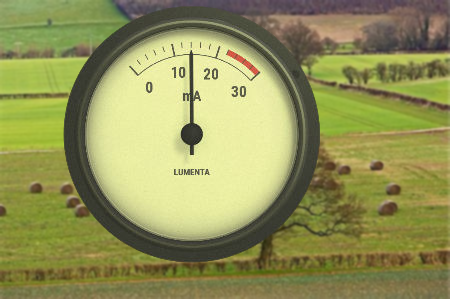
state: 14 mA
